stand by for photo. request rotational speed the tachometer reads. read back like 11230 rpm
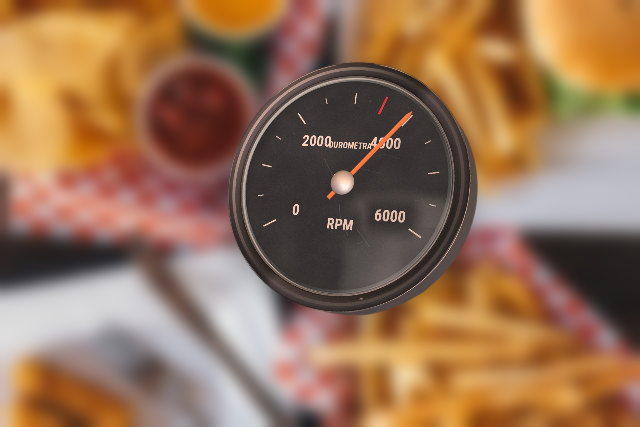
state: 4000 rpm
